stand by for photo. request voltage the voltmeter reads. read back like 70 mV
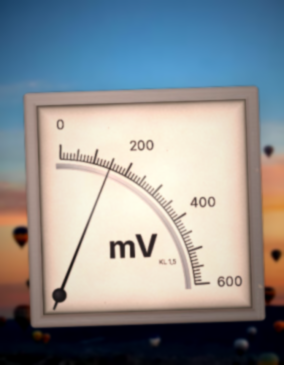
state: 150 mV
